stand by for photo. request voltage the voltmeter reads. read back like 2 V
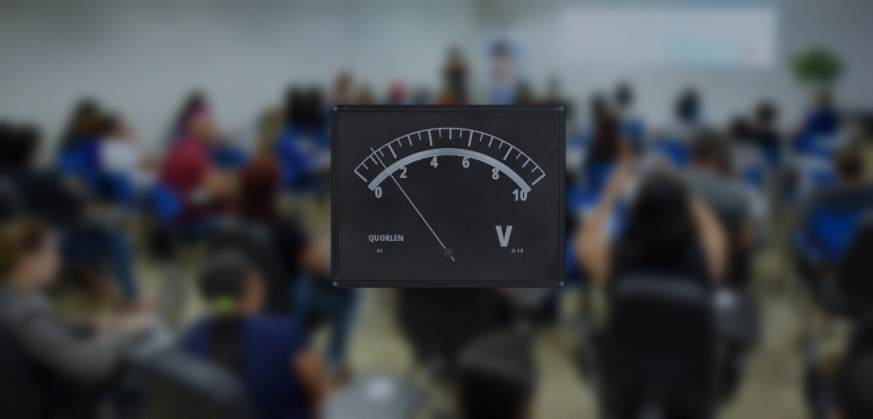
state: 1.25 V
